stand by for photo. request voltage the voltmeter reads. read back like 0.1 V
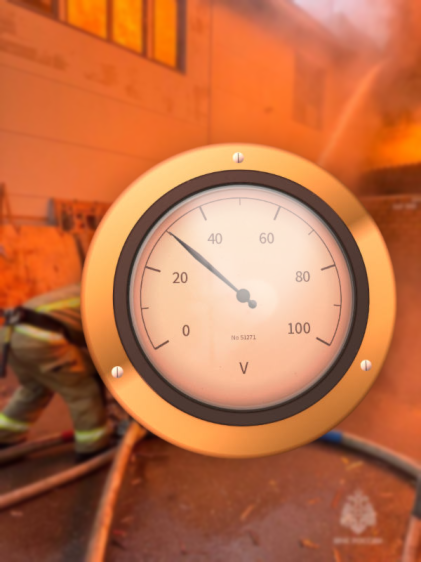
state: 30 V
